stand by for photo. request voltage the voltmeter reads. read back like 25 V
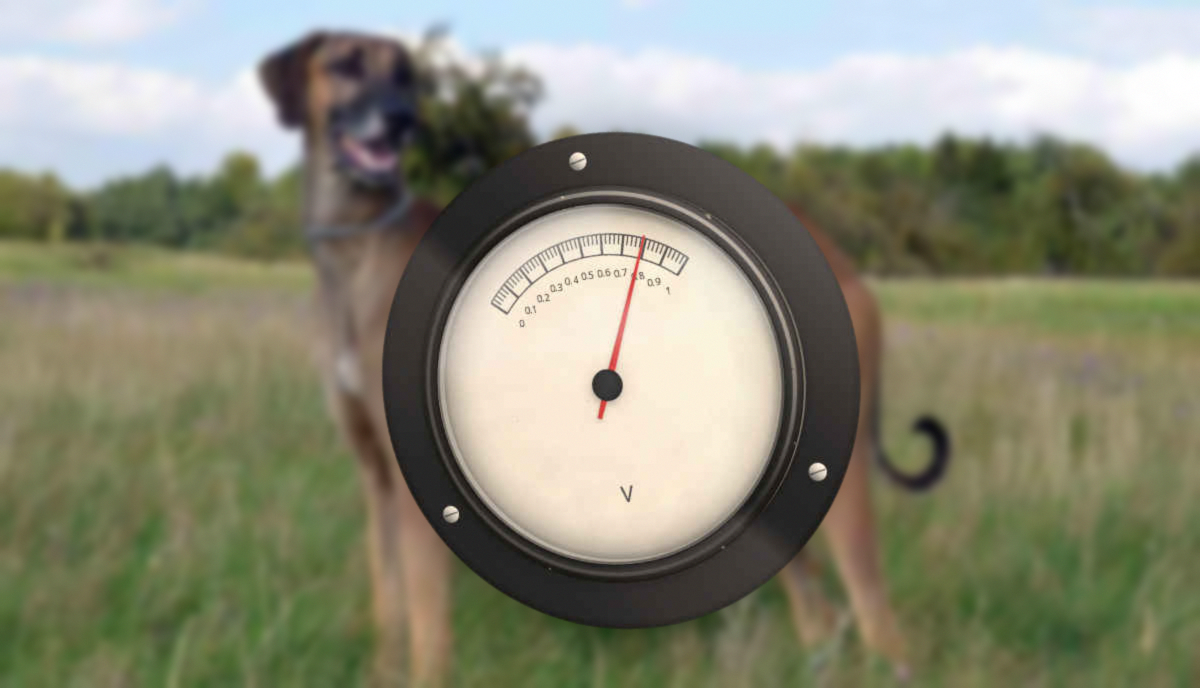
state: 0.8 V
